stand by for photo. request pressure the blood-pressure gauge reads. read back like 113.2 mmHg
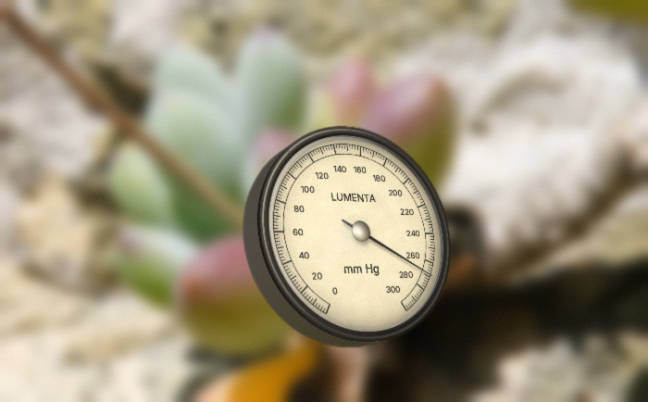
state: 270 mmHg
